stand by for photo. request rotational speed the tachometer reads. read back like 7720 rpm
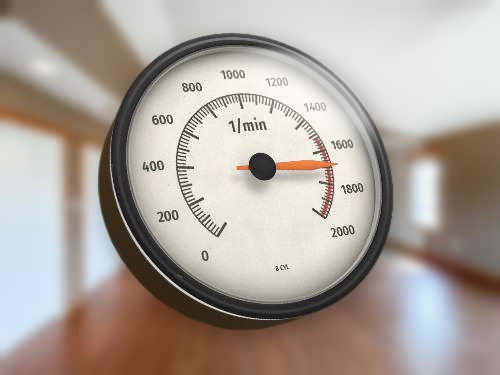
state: 1700 rpm
